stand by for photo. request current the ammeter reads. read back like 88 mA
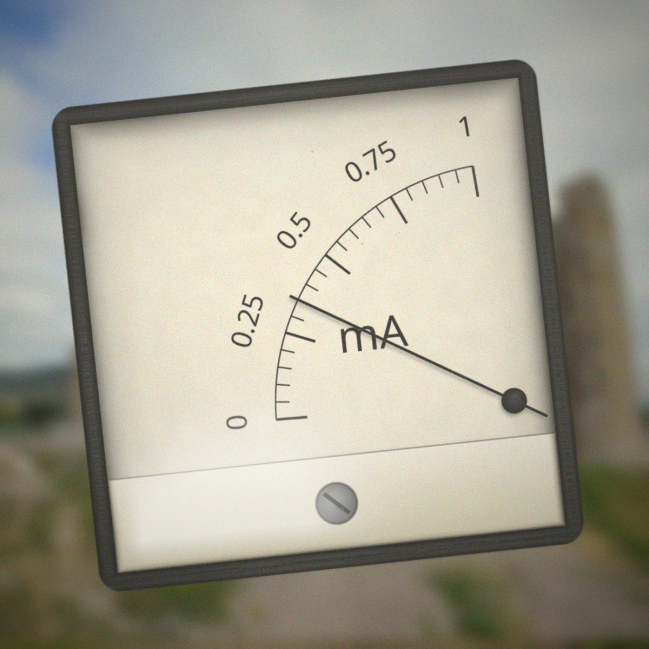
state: 0.35 mA
